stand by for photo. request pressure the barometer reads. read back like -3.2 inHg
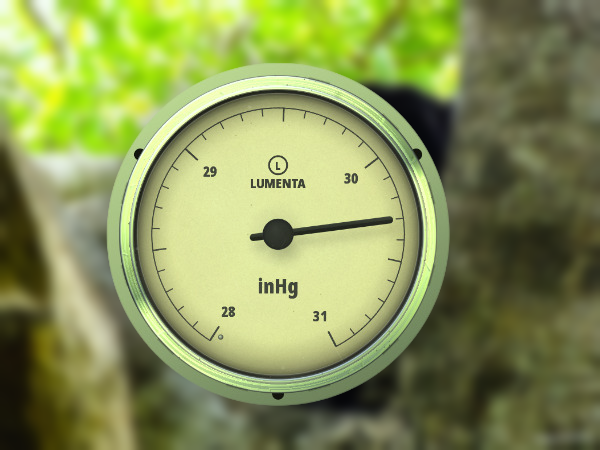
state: 30.3 inHg
